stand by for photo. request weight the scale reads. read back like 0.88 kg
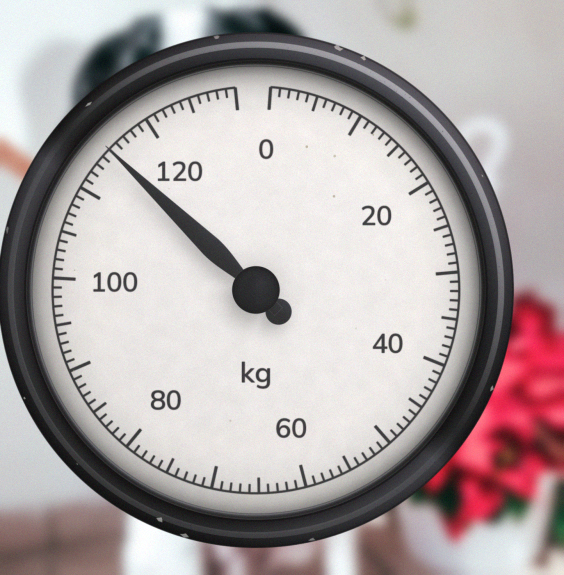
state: 115 kg
